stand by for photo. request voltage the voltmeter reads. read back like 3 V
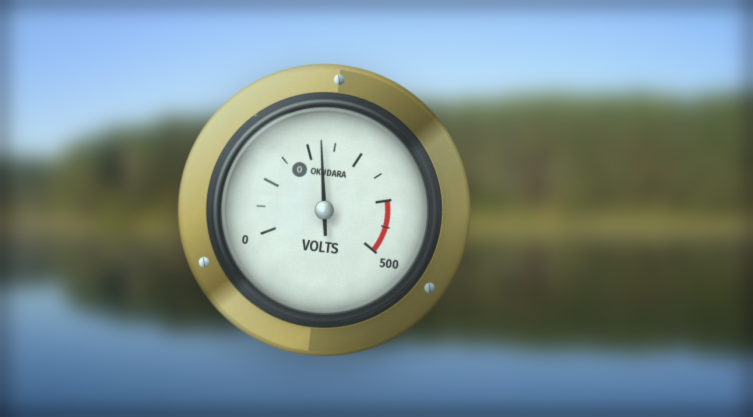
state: 225 V
